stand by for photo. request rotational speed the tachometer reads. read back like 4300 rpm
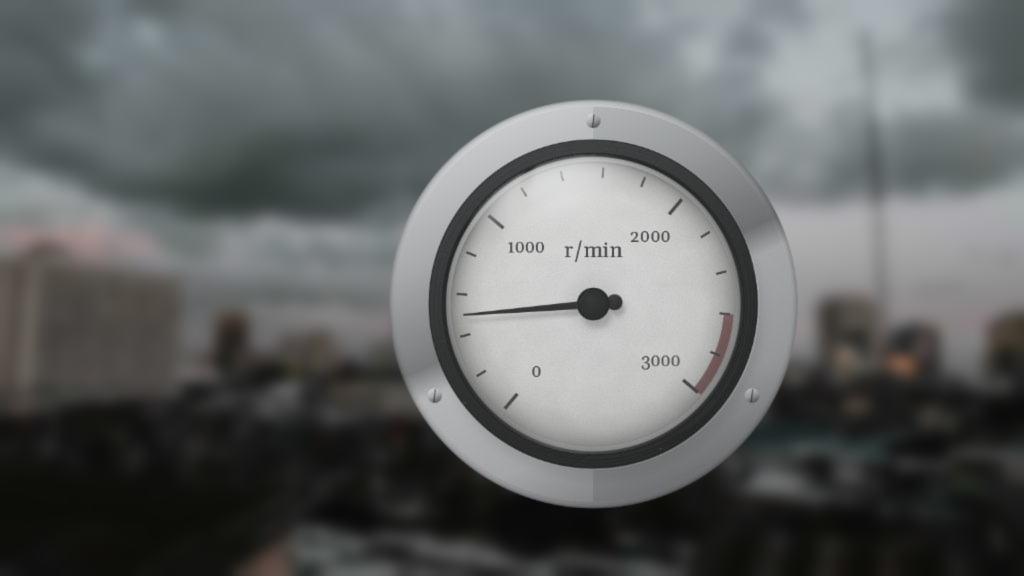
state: 500 rpm
